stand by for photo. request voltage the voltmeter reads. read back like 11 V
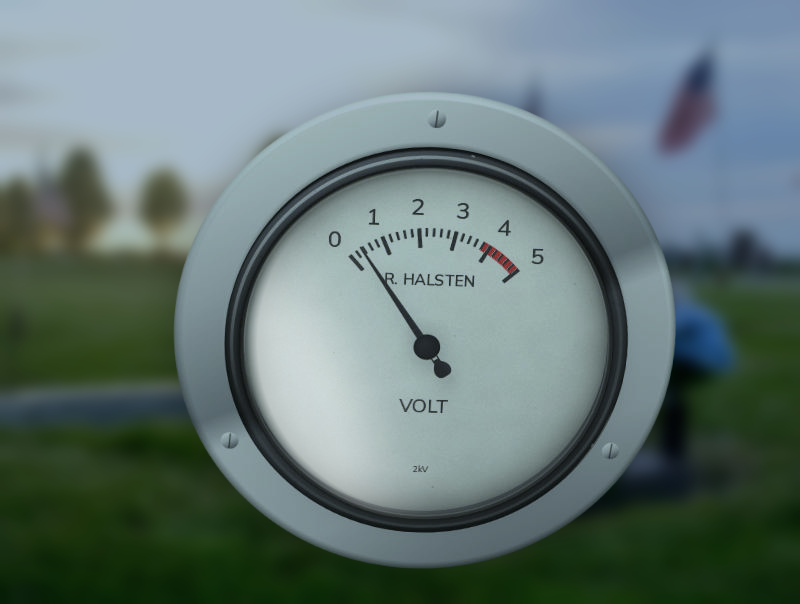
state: 0.4 V
